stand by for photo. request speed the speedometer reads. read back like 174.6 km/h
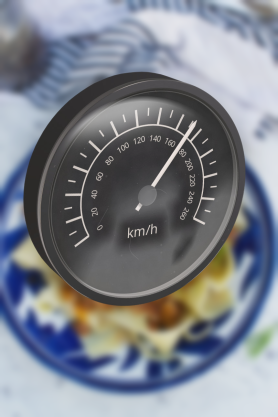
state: 170 km/h
